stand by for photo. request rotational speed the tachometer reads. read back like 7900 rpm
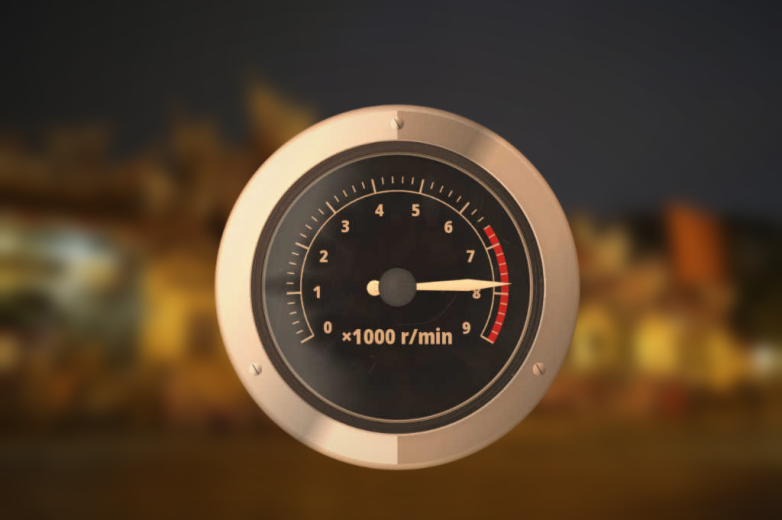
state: 7800 rpm
